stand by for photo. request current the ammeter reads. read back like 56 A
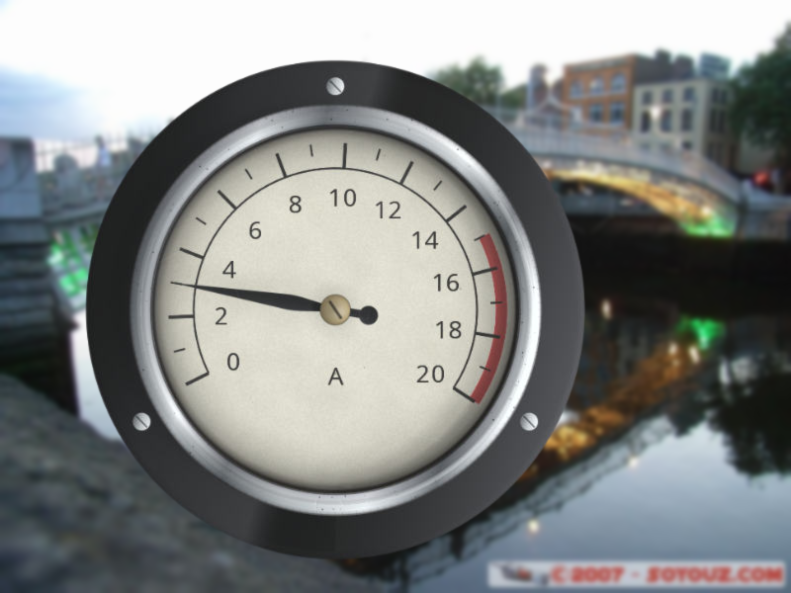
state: 3 A
